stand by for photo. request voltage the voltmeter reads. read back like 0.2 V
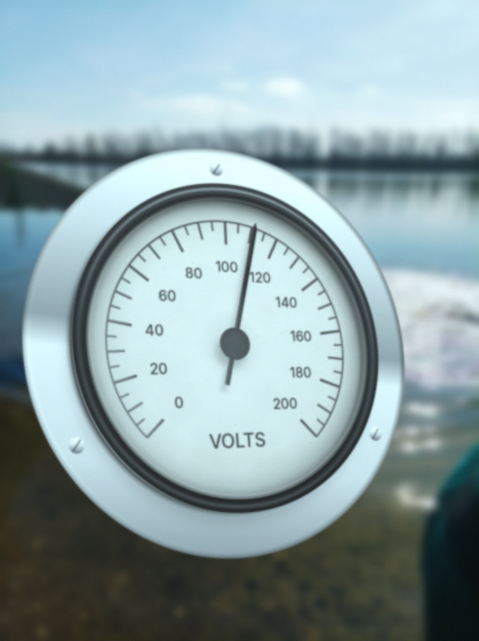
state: 110 V
